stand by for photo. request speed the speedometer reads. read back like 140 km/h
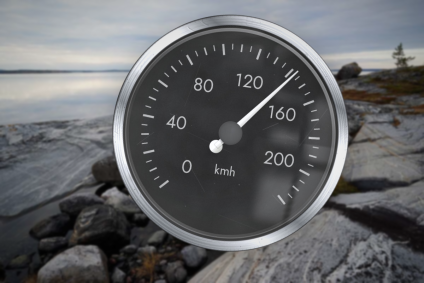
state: 142.5 km/h
